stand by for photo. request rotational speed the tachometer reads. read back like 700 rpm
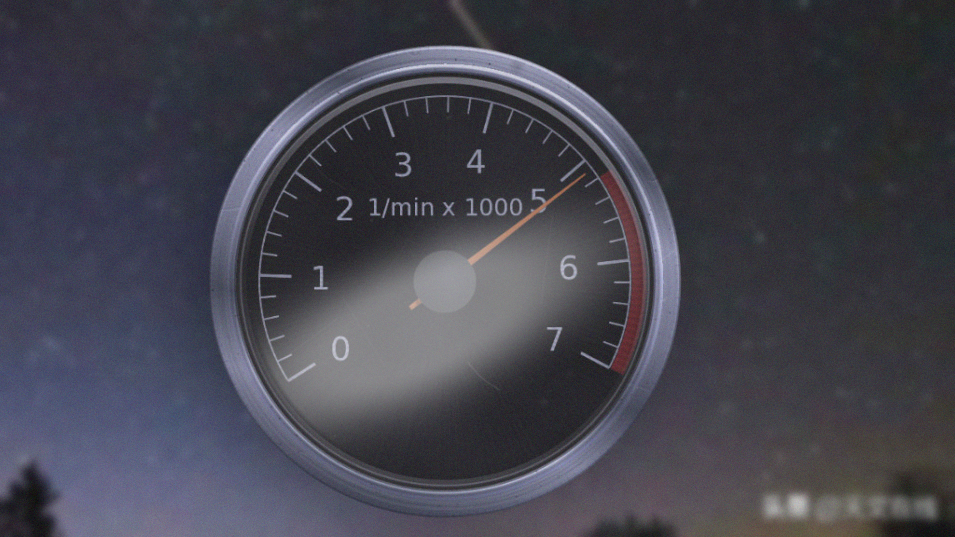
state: 5100 rpm
